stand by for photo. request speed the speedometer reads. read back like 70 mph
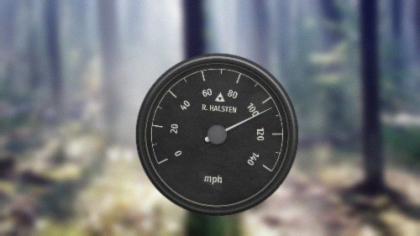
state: 105 mph
